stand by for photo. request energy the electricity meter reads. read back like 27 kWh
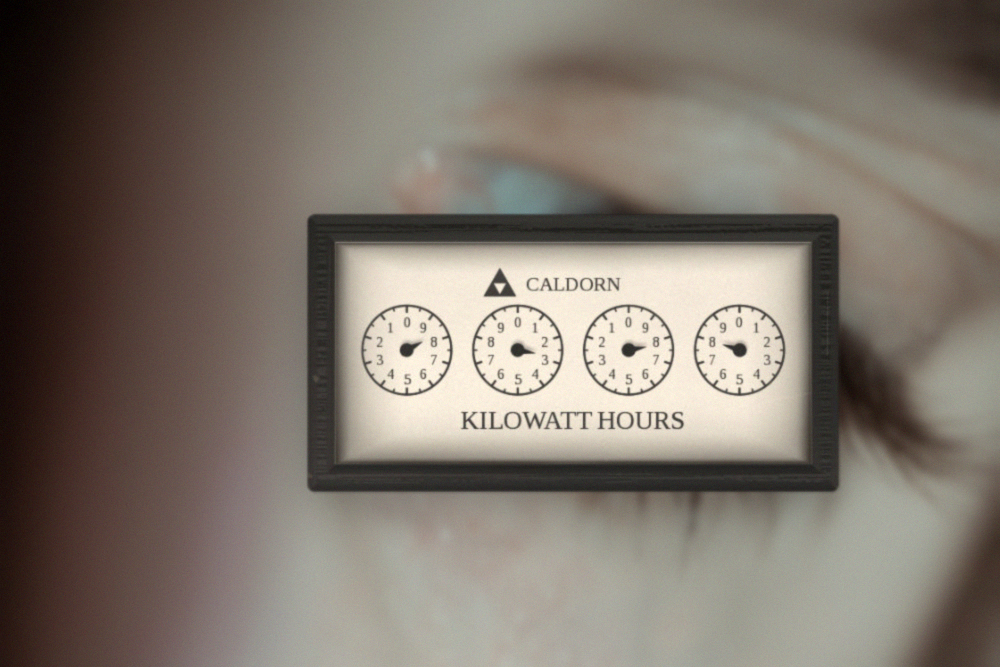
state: 8278 kWh
